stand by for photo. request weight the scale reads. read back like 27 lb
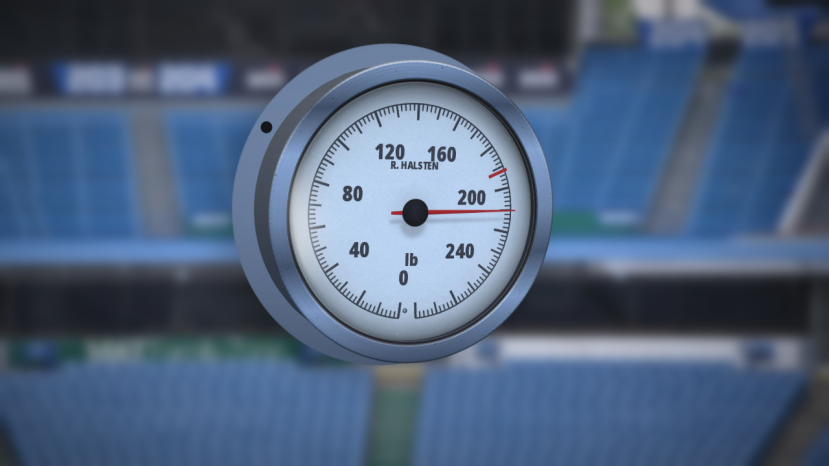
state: 210 lb
